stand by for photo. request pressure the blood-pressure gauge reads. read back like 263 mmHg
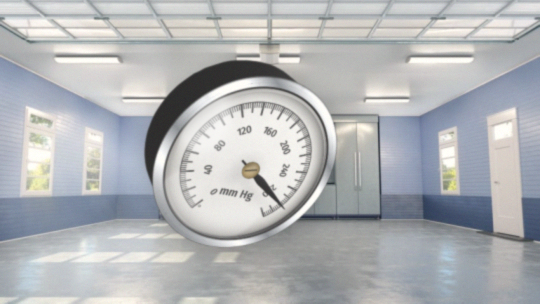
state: 280 mmHg
